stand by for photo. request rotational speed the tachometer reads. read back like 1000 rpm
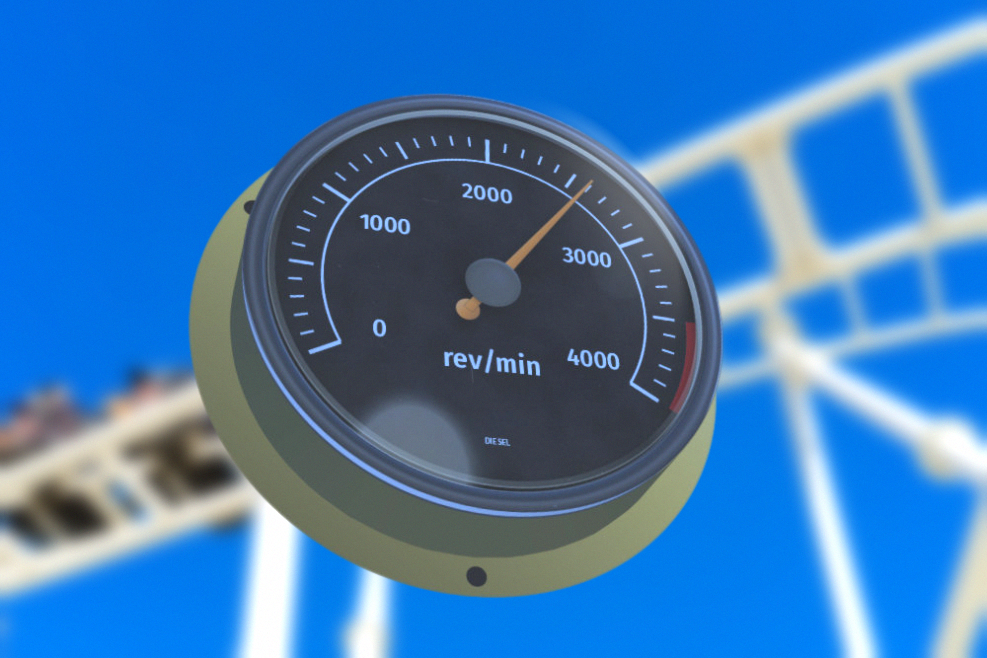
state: 2600 rpm
